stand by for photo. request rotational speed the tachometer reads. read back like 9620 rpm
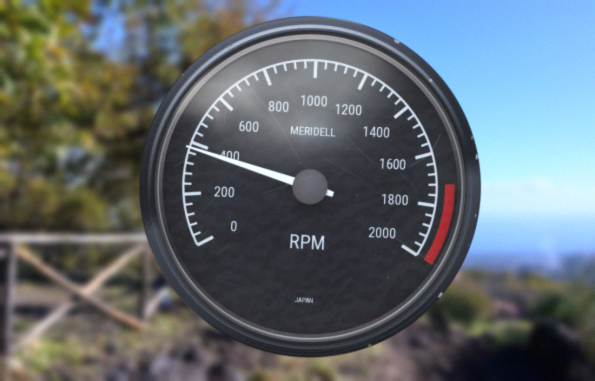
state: 380 rpm
